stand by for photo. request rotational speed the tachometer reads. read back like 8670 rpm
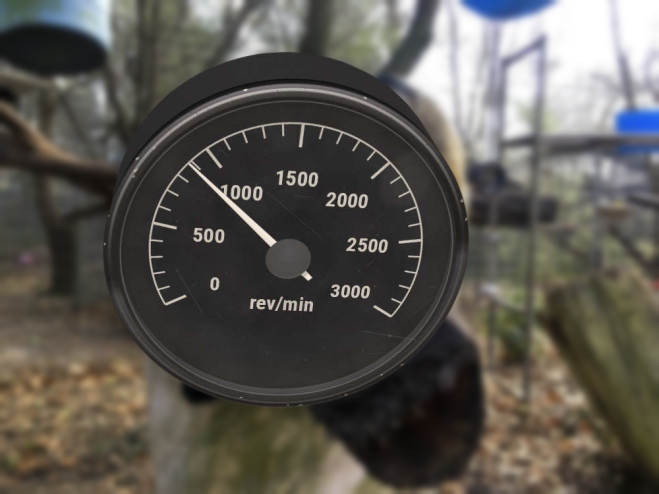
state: 900 rpm
